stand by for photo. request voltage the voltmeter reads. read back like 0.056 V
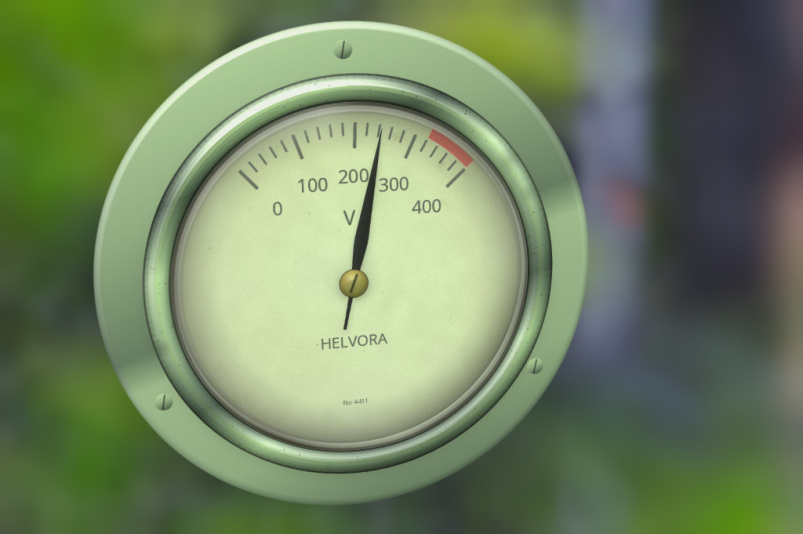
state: 240 V
